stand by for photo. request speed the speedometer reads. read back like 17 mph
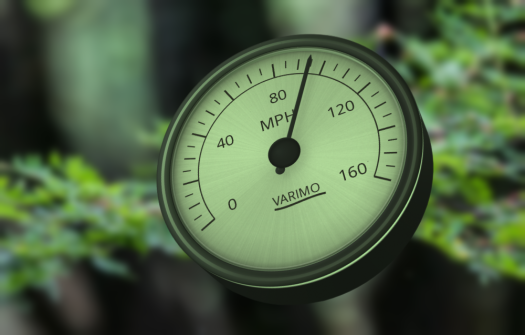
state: 95 mph
